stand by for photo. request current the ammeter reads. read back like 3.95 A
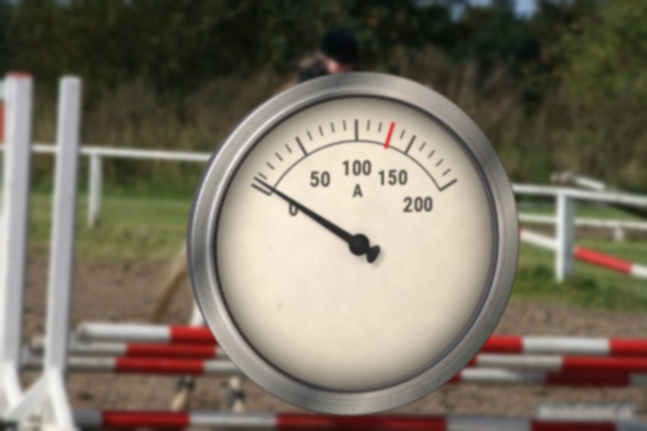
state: 5 A
